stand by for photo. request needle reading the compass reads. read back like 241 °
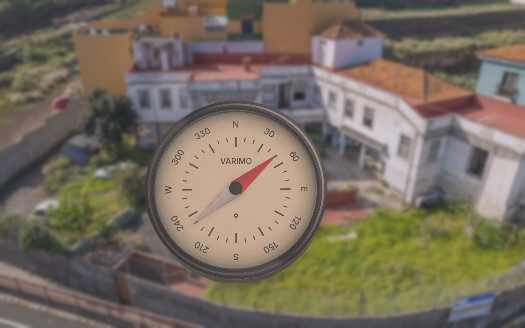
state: 50 °
